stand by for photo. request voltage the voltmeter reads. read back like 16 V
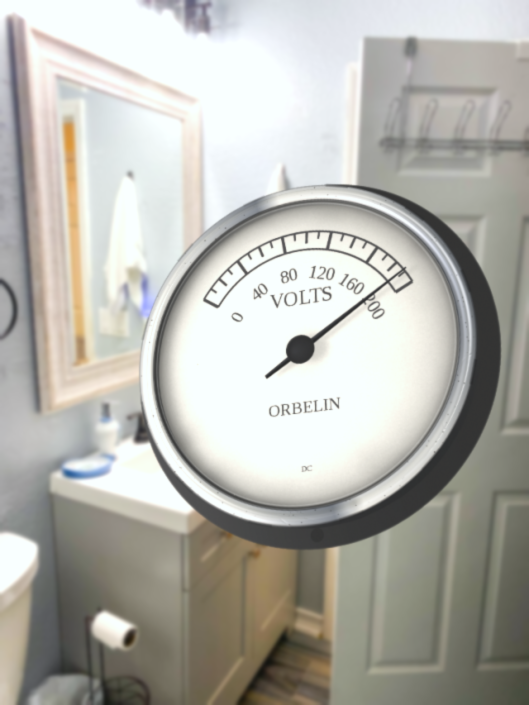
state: 190 V
